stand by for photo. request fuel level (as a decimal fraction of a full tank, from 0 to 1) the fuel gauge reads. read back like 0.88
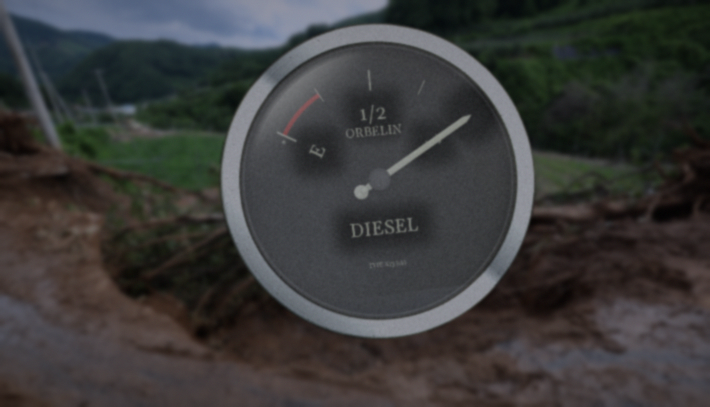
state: 1
